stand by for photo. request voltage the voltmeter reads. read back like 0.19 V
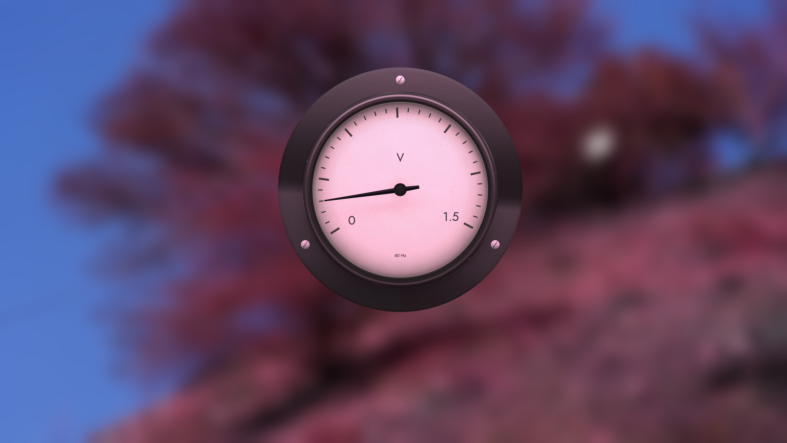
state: 0.15 V
